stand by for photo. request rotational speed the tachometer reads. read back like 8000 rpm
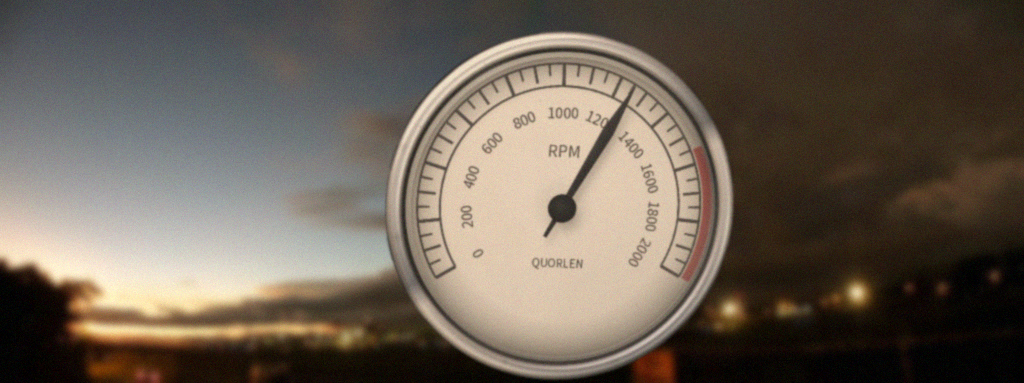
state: 1250 rpm
